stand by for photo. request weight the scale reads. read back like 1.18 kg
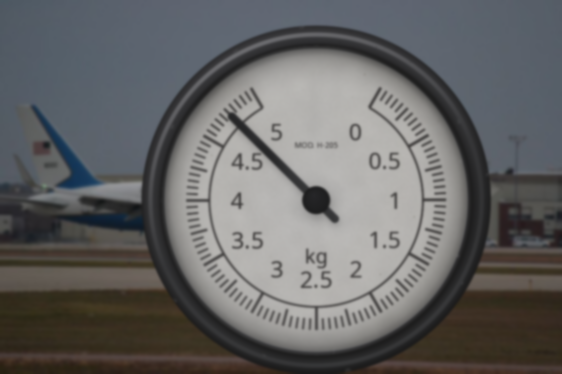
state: 4.75 kg
